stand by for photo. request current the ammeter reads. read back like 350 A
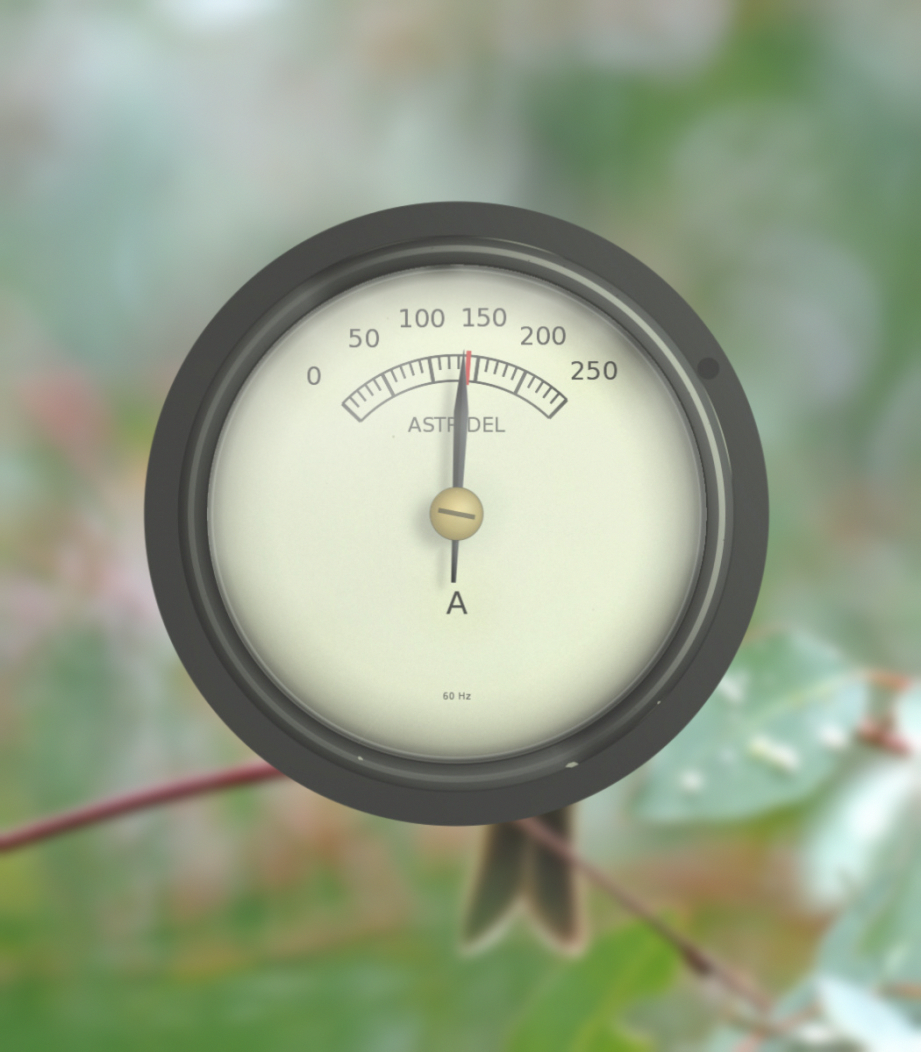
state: 135 A
